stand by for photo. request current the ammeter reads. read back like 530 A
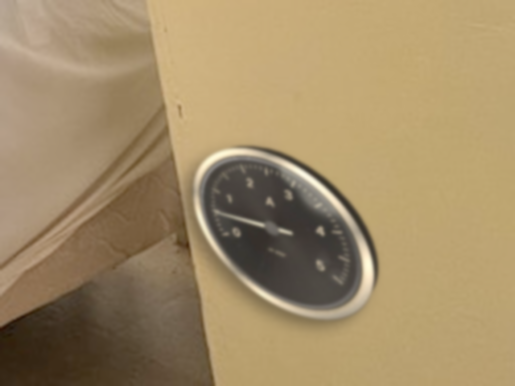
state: 0.5 A
